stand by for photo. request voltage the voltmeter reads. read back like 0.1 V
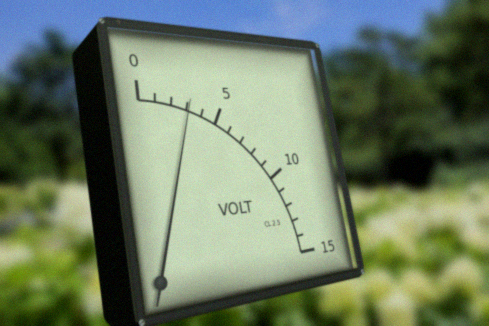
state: 3 V
